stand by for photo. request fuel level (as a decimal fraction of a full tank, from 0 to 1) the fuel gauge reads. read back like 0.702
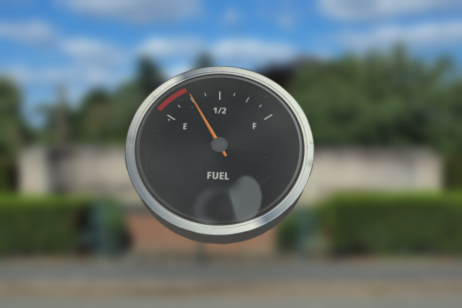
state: 0.25
